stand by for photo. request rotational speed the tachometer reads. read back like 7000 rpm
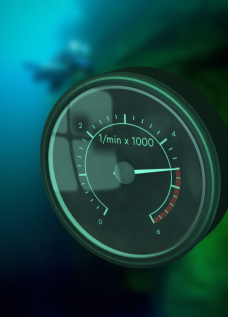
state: 4600 rpm
